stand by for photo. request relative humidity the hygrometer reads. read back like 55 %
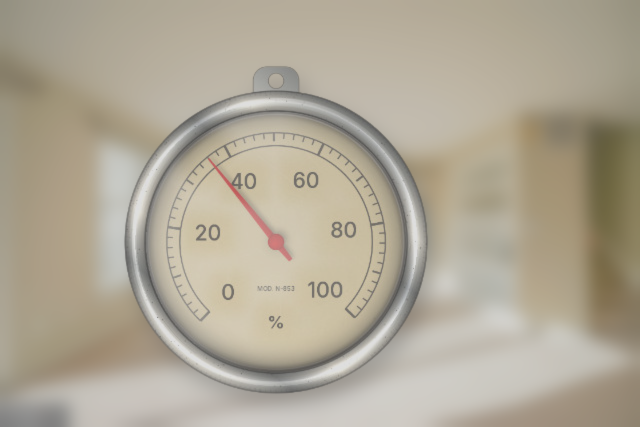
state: 36 %
